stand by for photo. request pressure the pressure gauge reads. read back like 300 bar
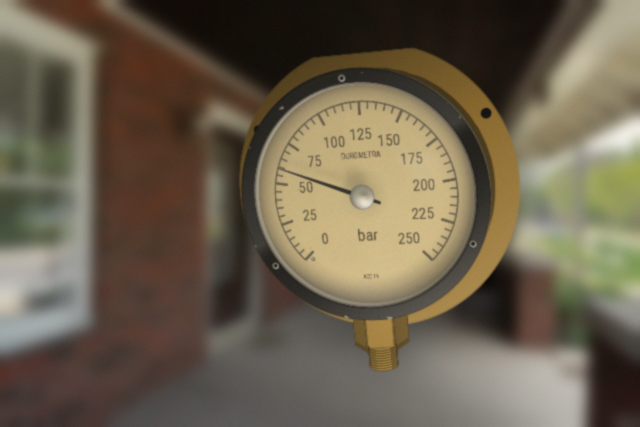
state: 60 bar
